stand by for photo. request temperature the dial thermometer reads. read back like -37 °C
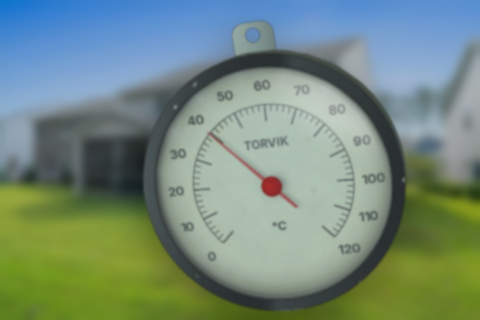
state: 40 °C
